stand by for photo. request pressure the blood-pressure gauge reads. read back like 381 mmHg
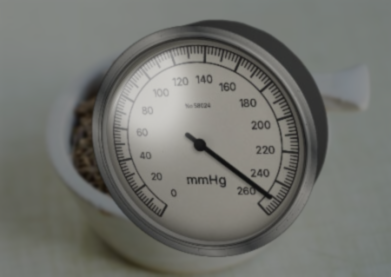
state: 250 mmHg
